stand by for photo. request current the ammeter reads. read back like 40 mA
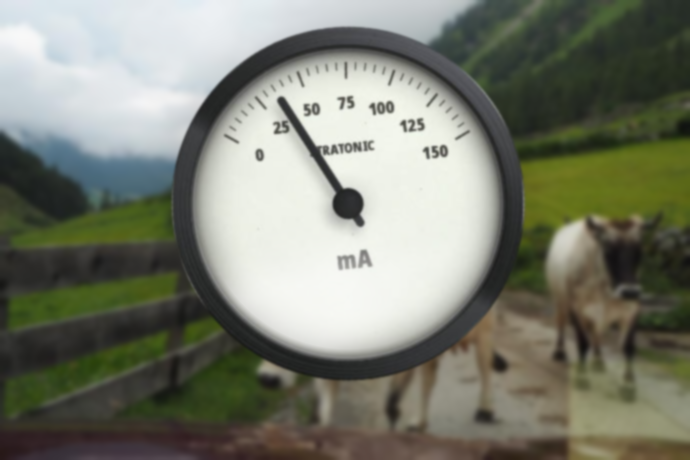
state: 35 mA
